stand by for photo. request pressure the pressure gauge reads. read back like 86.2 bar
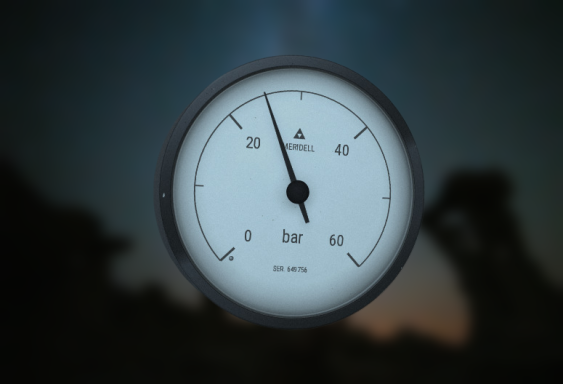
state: 25 bar
